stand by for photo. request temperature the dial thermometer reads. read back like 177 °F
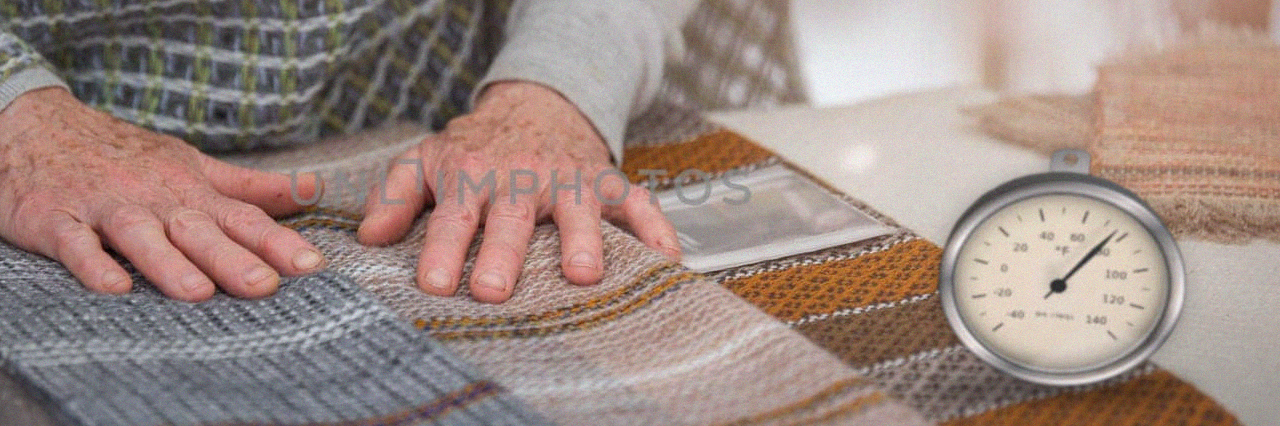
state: 75 °F
